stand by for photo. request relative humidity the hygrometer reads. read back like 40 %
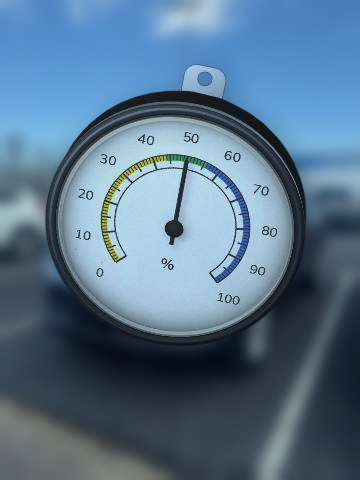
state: 50 %
